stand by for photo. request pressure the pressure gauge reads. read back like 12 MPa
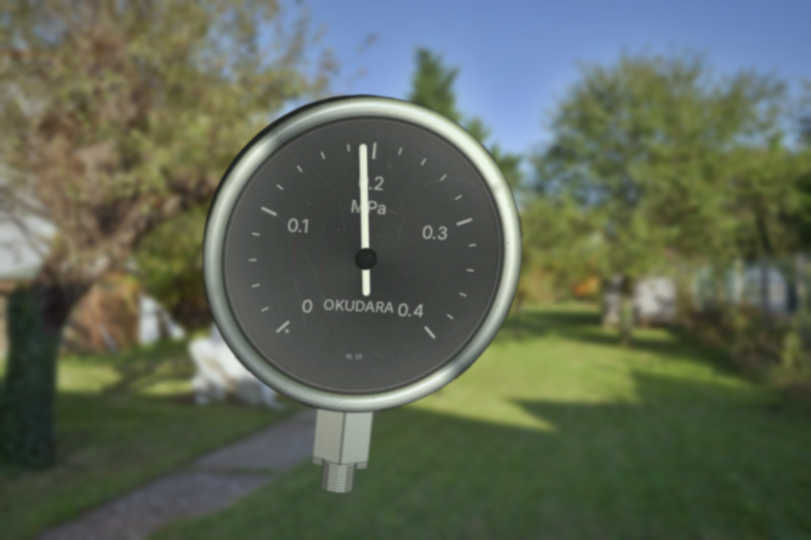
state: 0.19 MPa
